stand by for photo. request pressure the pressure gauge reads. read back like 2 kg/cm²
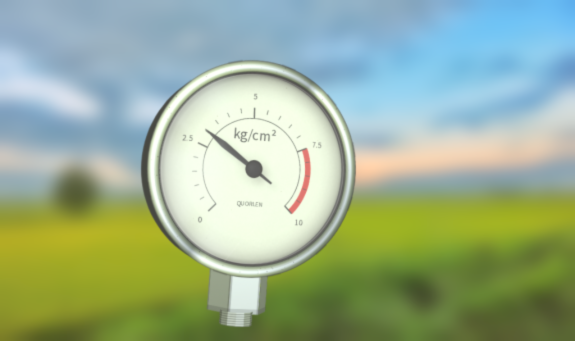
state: 3 kg/cm²
